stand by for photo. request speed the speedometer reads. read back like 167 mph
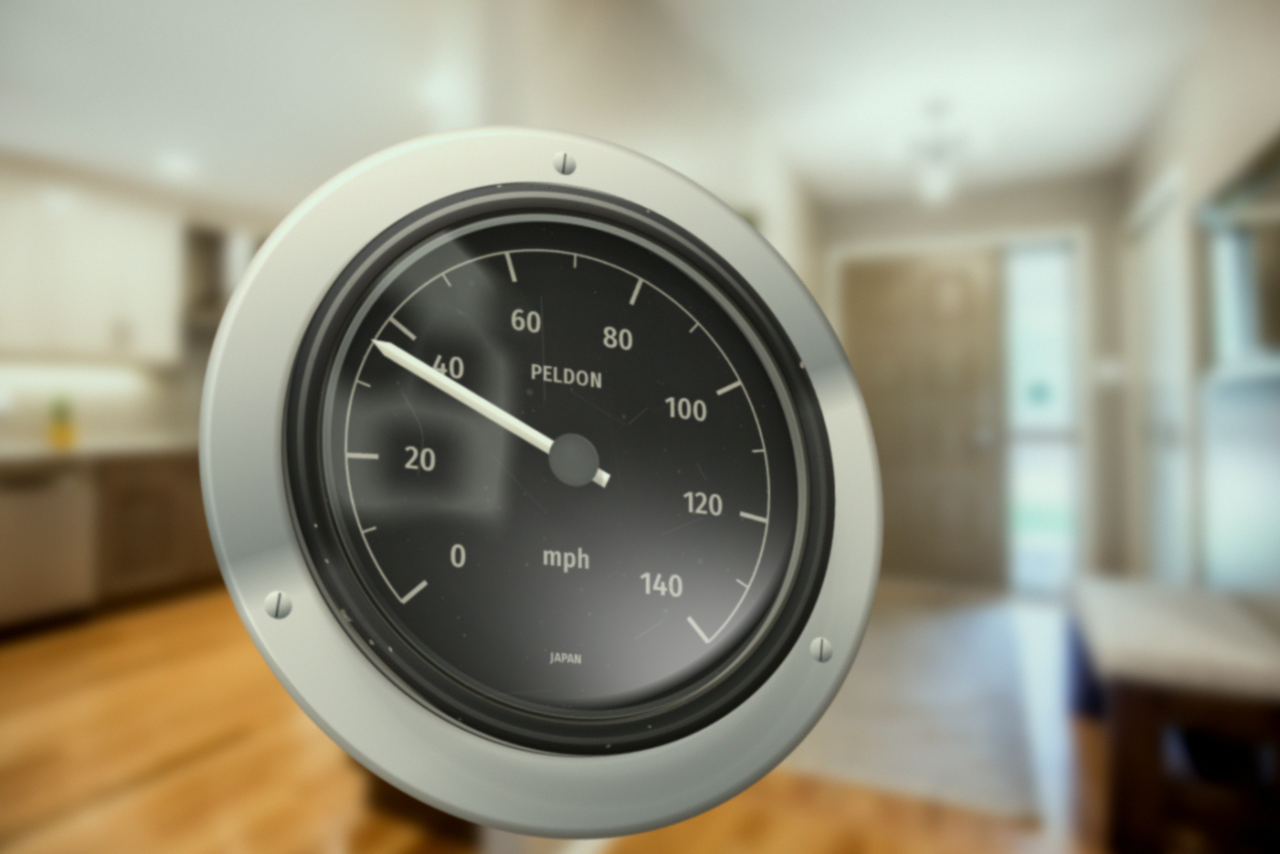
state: 35 mph
